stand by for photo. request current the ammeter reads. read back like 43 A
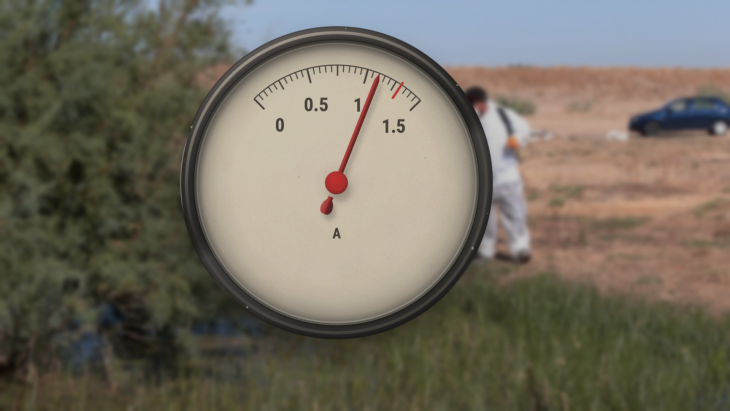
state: 1.1 A
